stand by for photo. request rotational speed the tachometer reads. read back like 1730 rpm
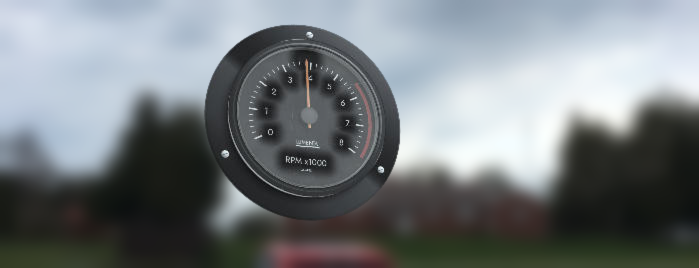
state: 3800 rpm
